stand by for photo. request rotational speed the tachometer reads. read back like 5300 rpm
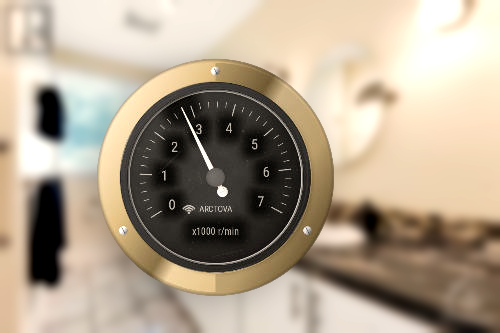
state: 2800 rpm
